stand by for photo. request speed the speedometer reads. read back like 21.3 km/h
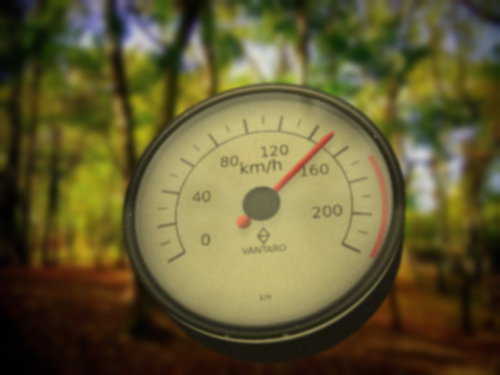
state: 150 km/h
